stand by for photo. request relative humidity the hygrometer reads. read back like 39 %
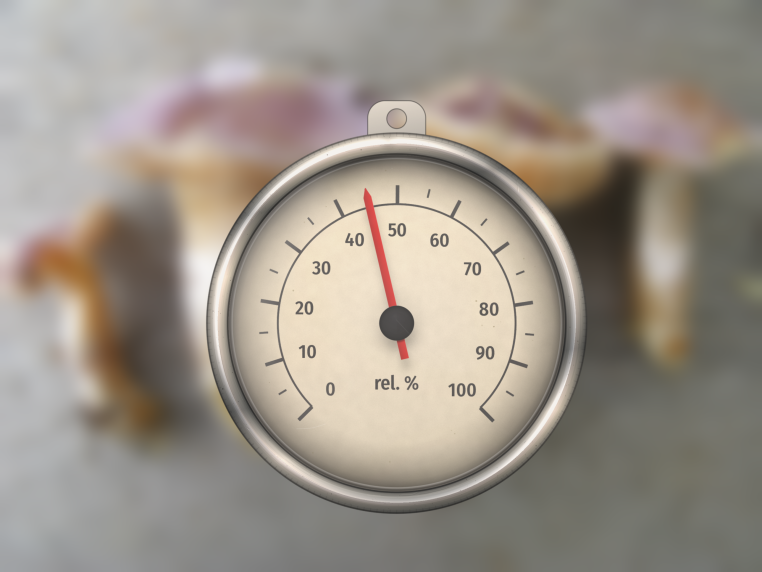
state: 45 %
